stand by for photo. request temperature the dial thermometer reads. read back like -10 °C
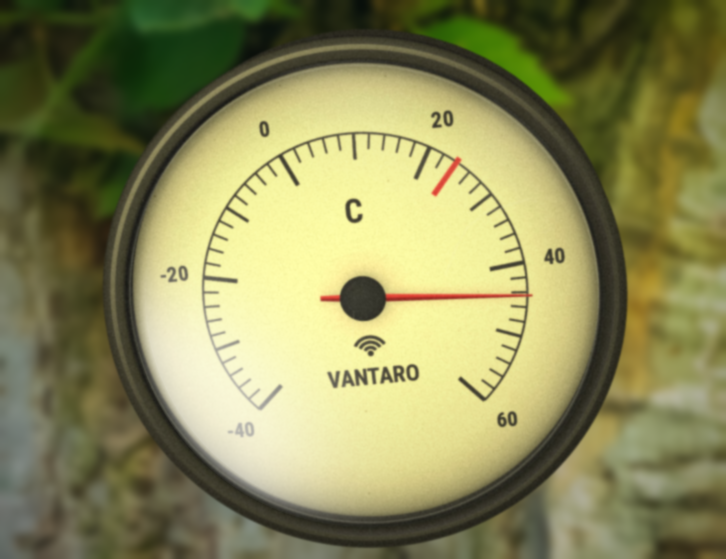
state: 44 °C
